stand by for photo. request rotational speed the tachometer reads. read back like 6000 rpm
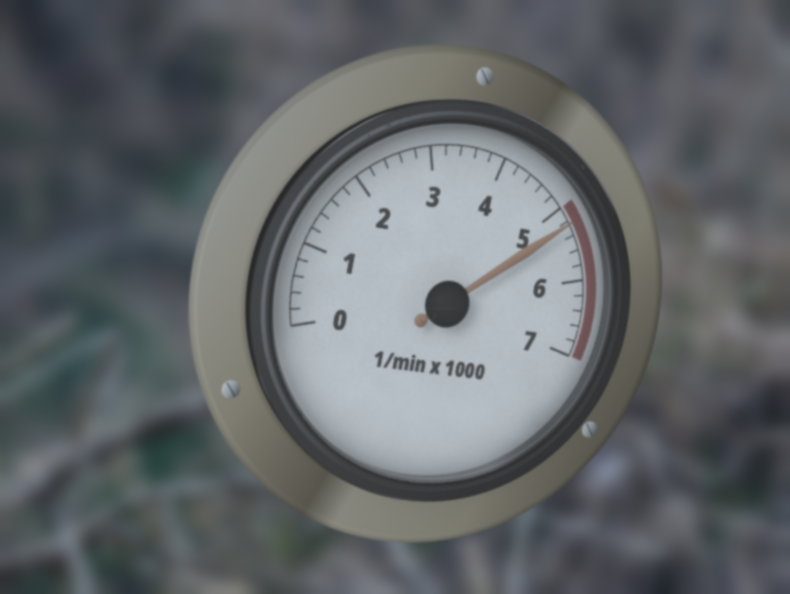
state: 5200 rpm
